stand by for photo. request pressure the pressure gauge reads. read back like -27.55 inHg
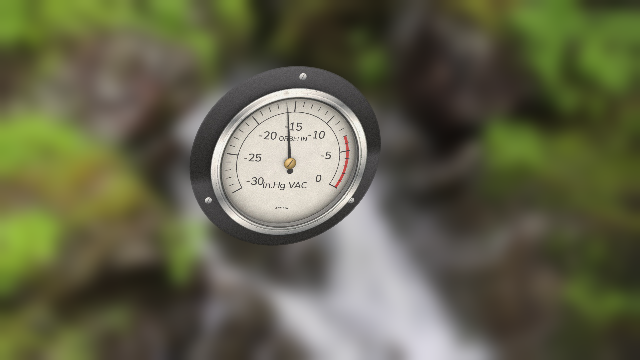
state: -16 inHg
